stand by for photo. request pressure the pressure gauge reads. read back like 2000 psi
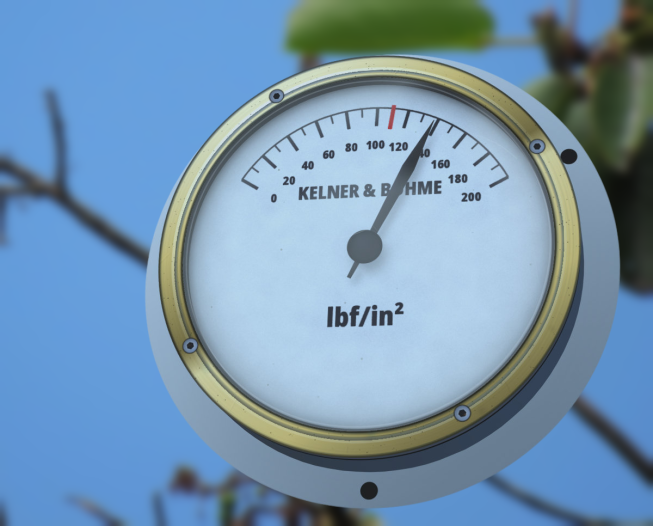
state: 140 psi
